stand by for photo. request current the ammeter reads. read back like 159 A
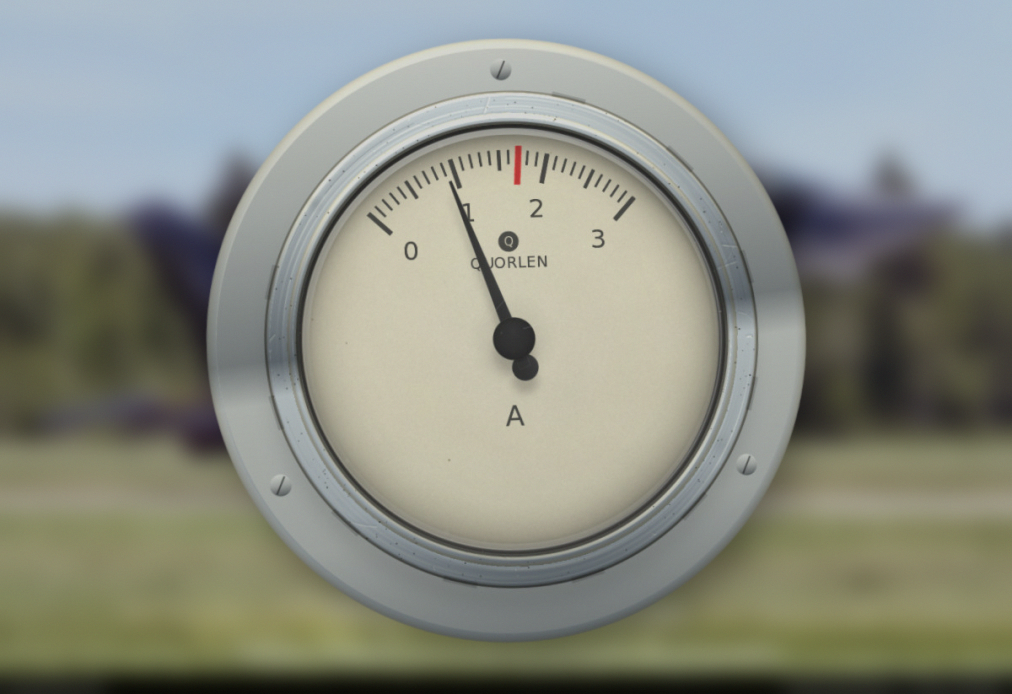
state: 0.9 A
